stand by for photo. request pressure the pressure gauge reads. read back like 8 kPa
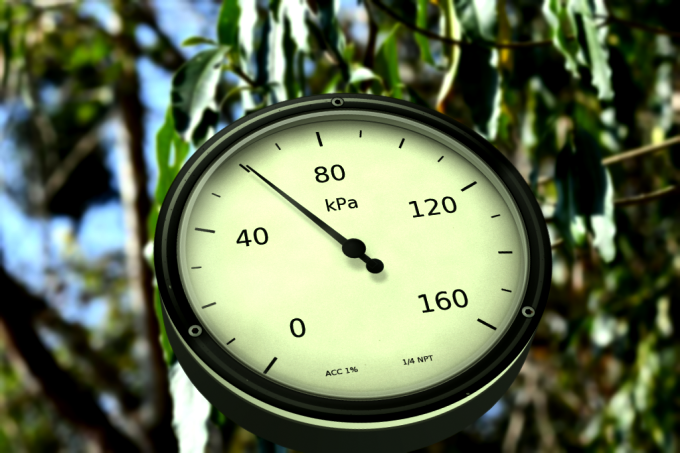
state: 60 kPa
